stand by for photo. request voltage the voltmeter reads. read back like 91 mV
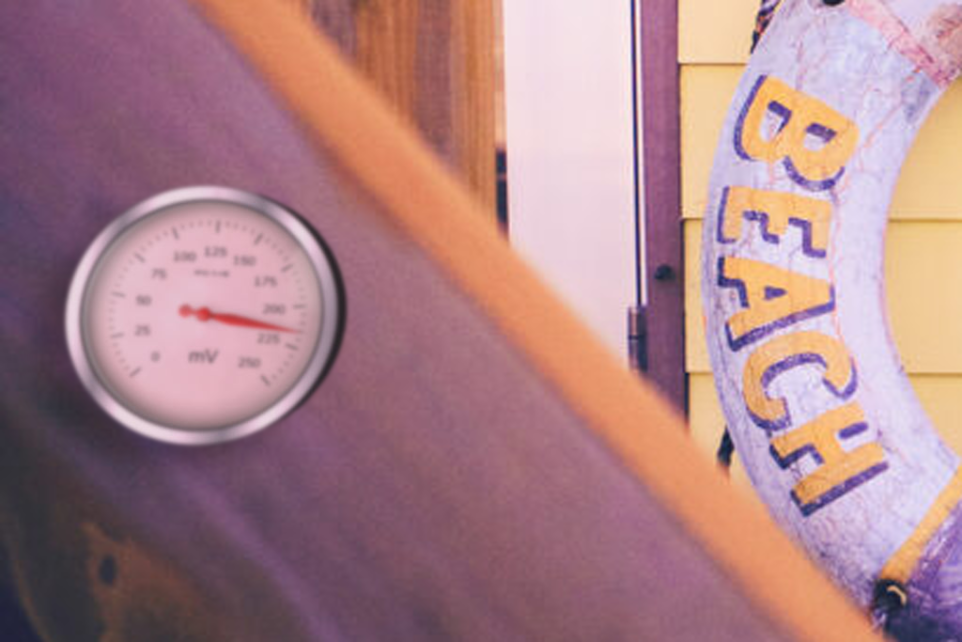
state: 215 mV
